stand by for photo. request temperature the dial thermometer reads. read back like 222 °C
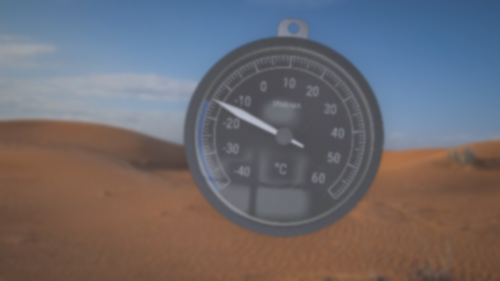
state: -15 °C
